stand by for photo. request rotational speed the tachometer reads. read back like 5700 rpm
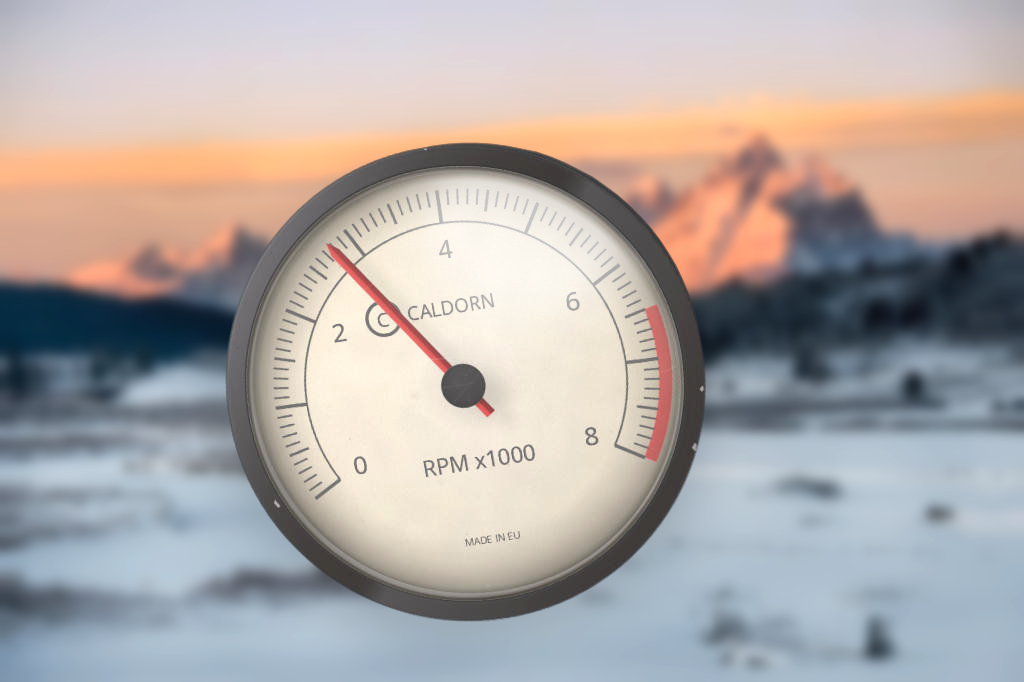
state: 2800 rpm
